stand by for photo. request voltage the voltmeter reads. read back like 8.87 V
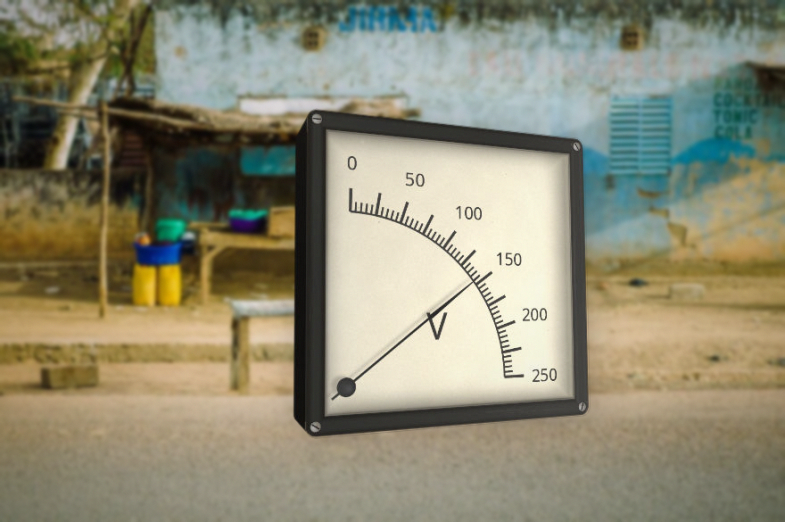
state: 145 V
